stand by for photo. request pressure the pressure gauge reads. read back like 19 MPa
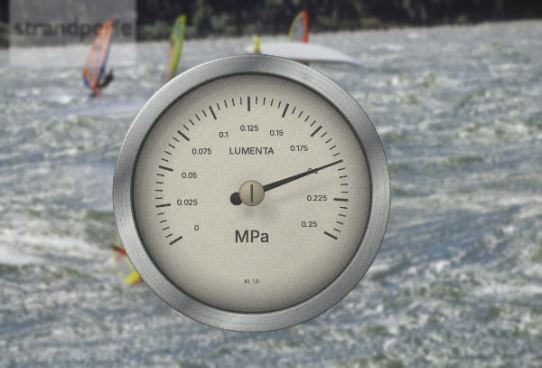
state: 0.2 MPa
